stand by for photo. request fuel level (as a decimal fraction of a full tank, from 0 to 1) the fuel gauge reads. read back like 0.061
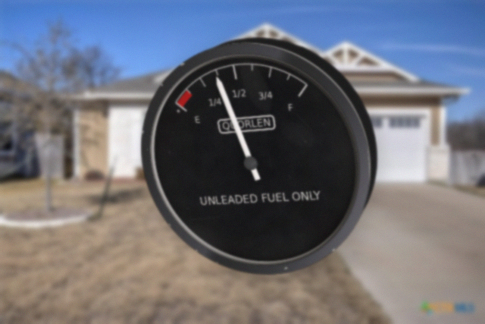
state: 0.375
